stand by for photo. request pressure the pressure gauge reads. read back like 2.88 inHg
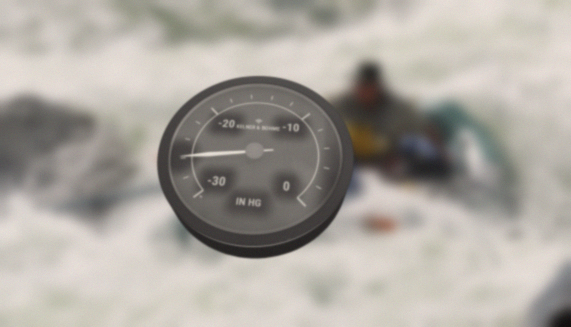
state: -26 inHg
